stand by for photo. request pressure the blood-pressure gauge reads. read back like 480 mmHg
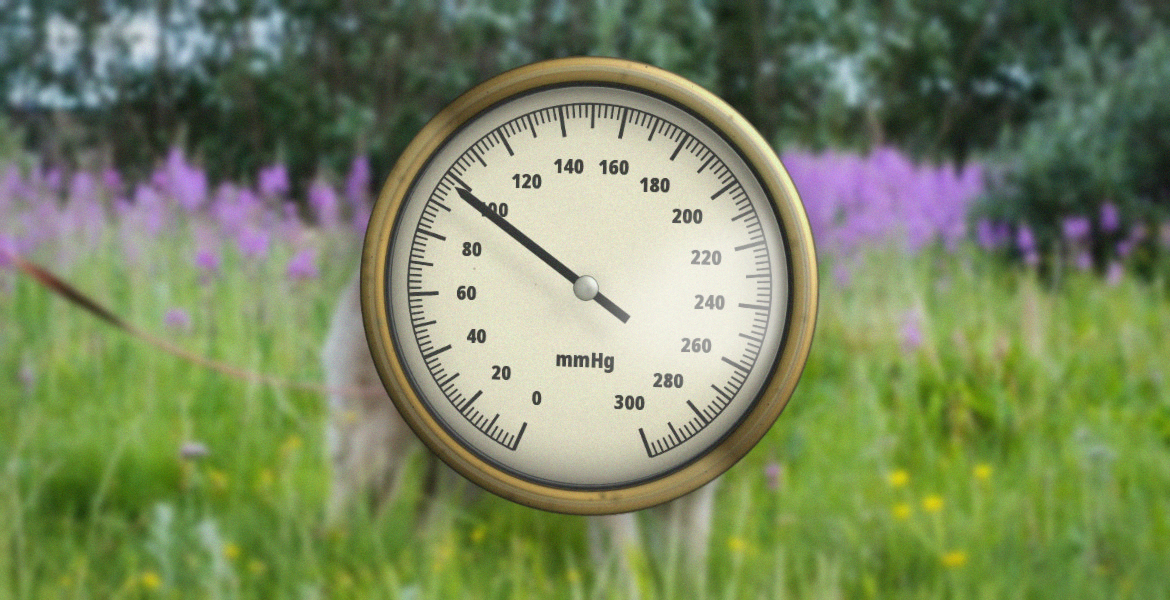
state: 98 mmHg
